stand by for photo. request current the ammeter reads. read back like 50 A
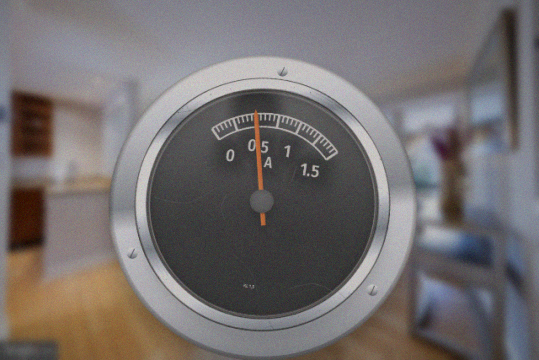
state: 0.5 A
